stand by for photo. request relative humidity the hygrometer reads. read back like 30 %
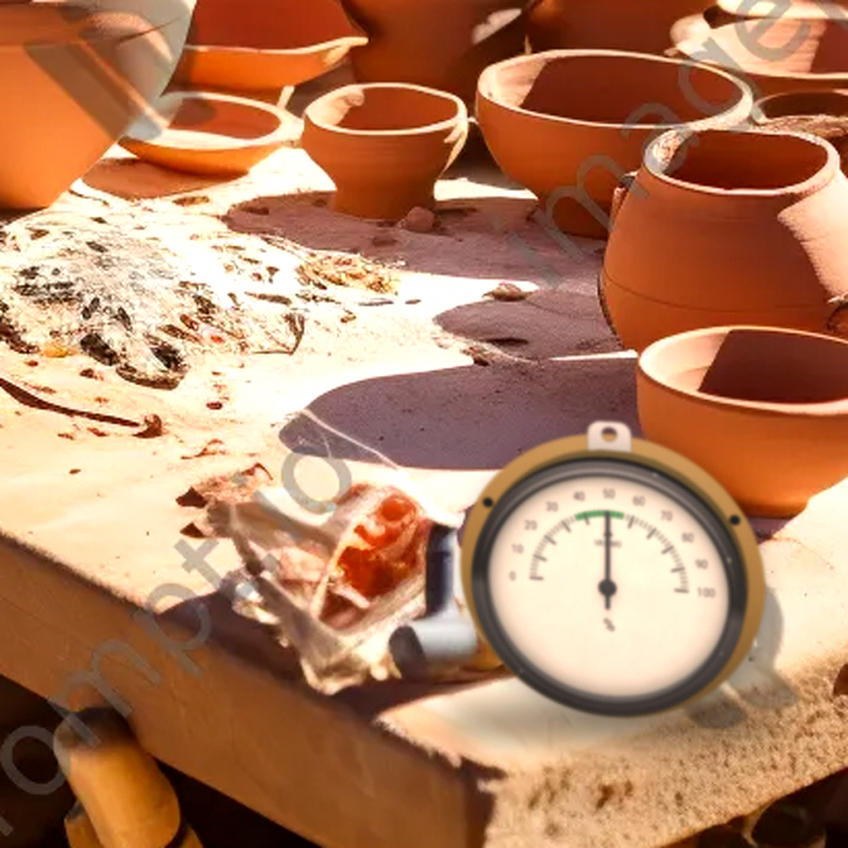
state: 50 %
